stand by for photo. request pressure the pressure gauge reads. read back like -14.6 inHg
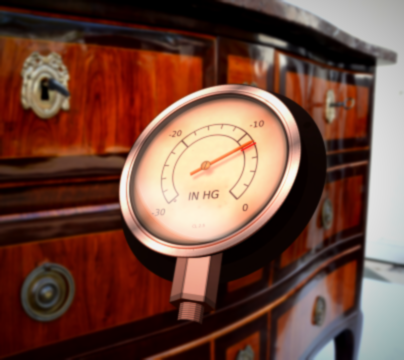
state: -8 inHg
